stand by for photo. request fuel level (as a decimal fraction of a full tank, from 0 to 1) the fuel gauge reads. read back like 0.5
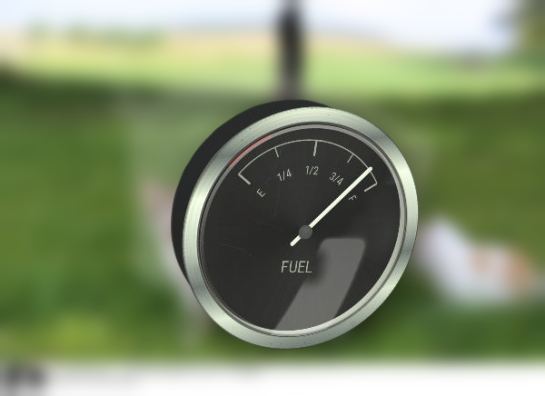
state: 0.875
